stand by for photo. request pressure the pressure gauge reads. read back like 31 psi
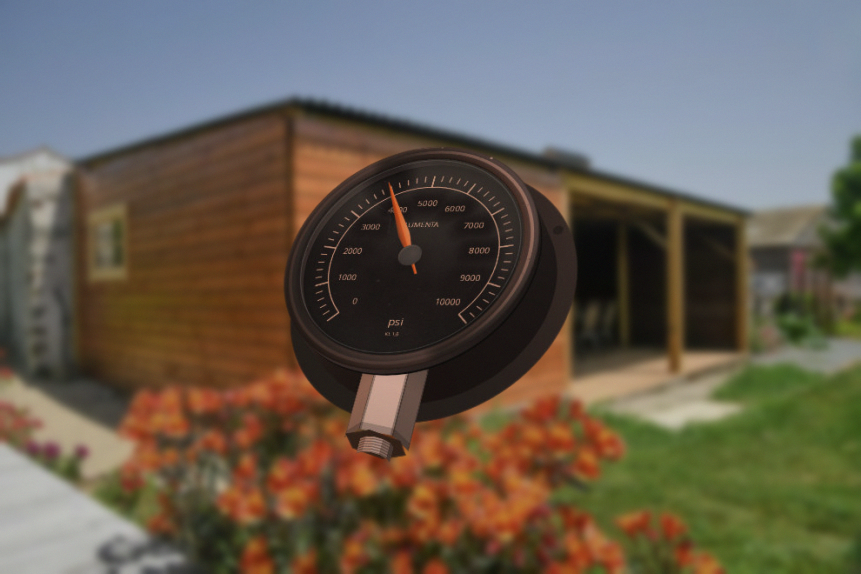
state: 4000 psi
